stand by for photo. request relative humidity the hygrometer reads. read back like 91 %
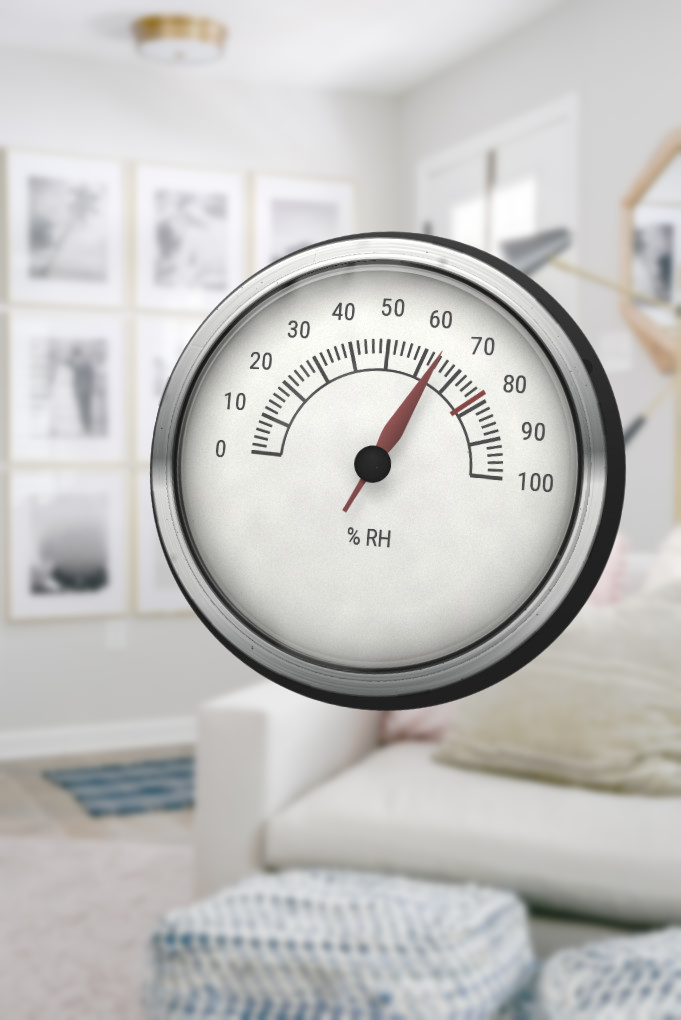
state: 64 %
